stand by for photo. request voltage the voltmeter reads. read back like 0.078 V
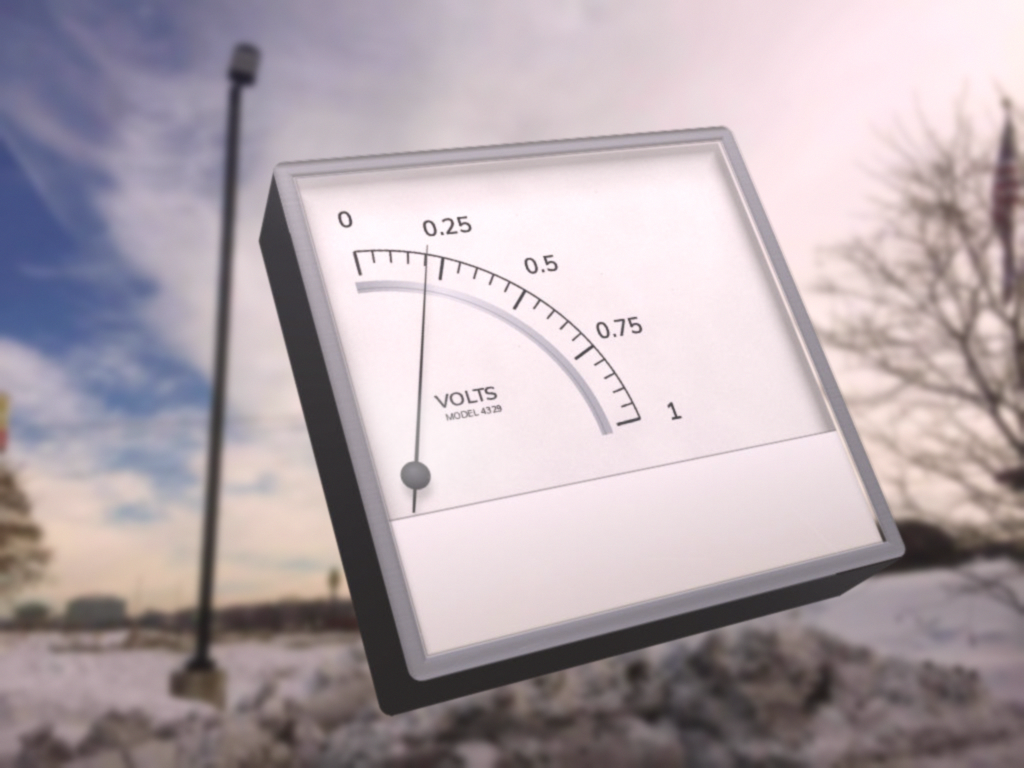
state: 0.2 V
